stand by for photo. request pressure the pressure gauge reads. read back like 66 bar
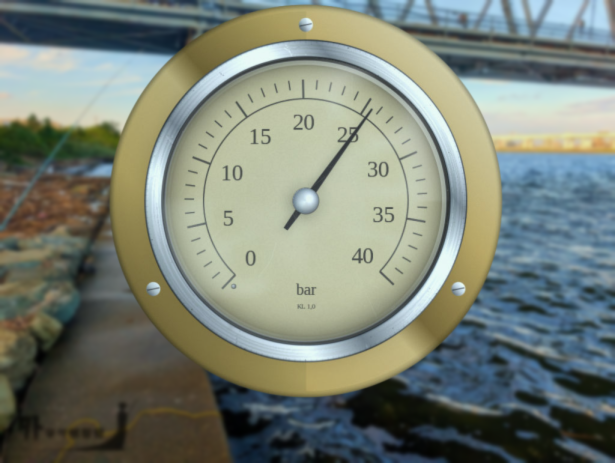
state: 25.5 bar
